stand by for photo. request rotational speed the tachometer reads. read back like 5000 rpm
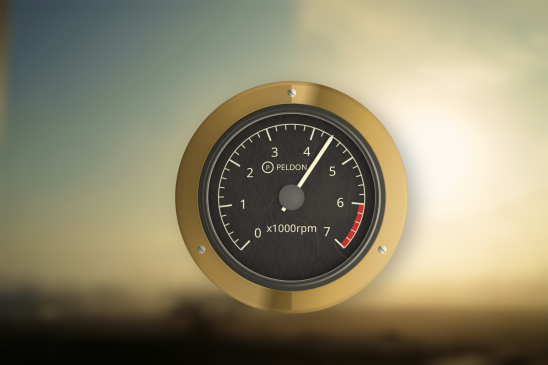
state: 4400 rpm
